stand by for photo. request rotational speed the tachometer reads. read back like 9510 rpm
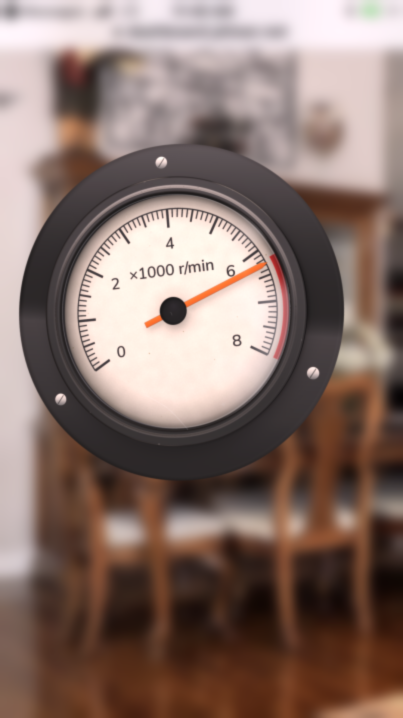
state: 6300 rpm
